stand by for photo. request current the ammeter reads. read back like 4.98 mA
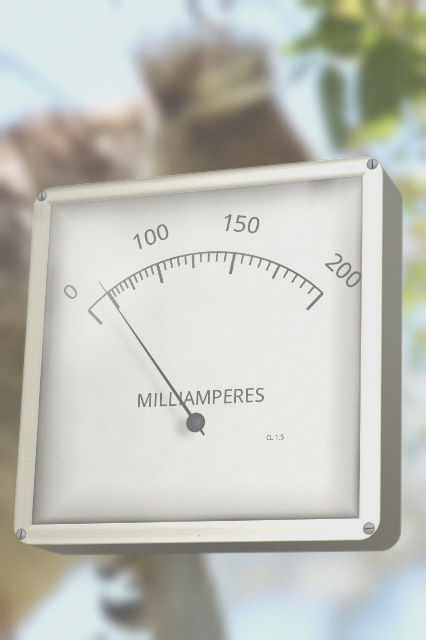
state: 50 mA
